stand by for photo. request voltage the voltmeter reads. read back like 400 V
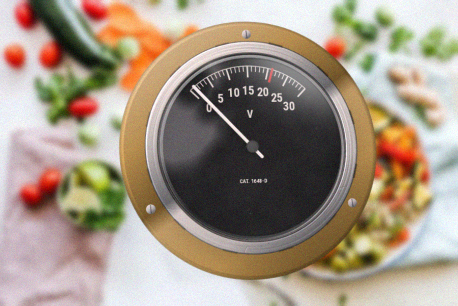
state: 1 V
